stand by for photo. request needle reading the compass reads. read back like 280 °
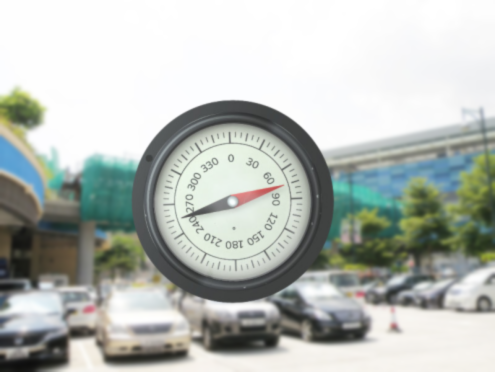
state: 75 °
